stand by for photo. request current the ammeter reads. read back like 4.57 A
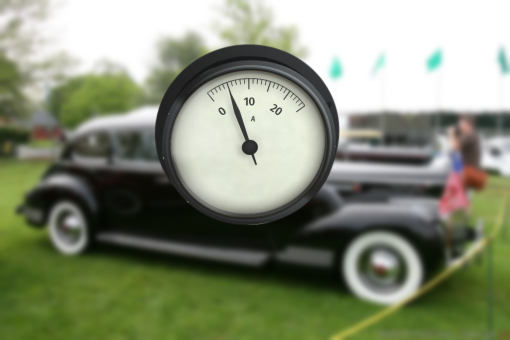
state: 5 A
